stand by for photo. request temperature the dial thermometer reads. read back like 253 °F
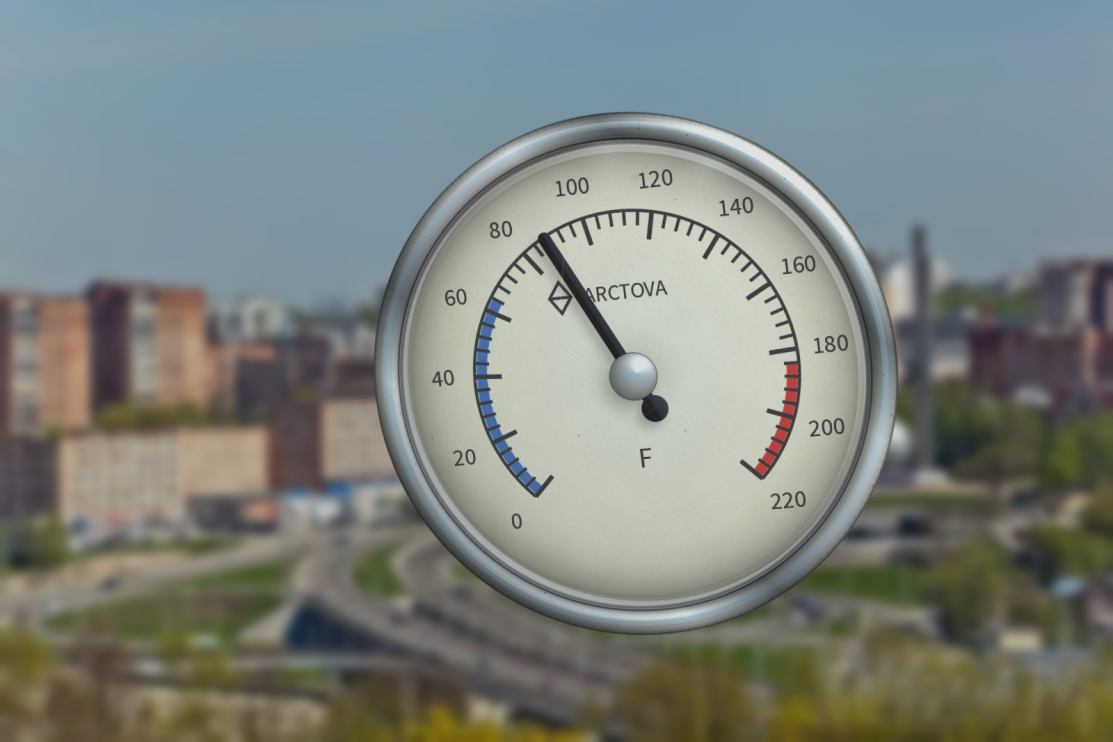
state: 88 °F
